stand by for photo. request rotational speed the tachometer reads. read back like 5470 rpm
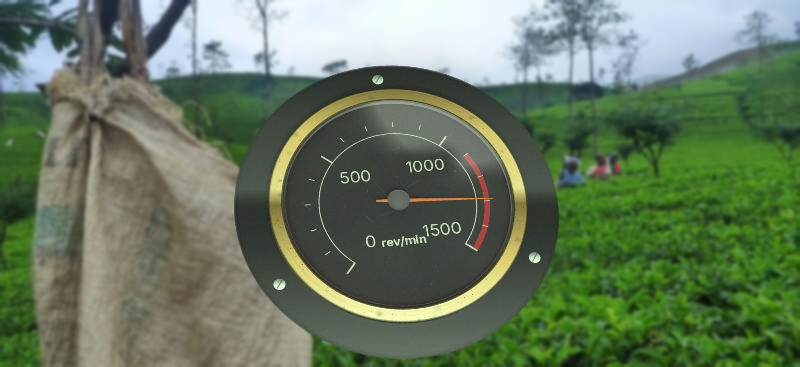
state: 1300 rpm
